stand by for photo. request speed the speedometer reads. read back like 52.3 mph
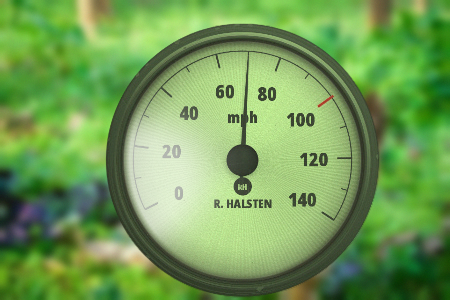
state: 70 mph
